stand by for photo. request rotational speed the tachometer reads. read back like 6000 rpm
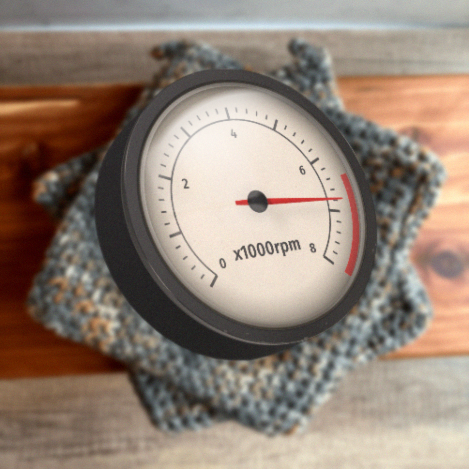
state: 6800 rpm
